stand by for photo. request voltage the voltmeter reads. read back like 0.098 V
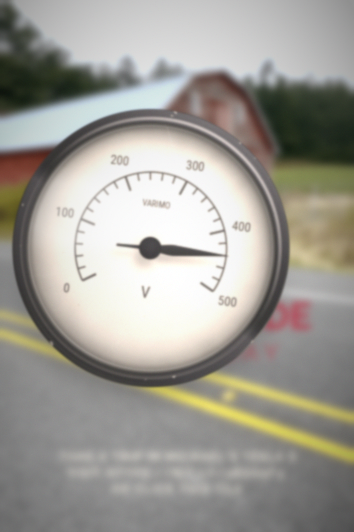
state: 440 V
